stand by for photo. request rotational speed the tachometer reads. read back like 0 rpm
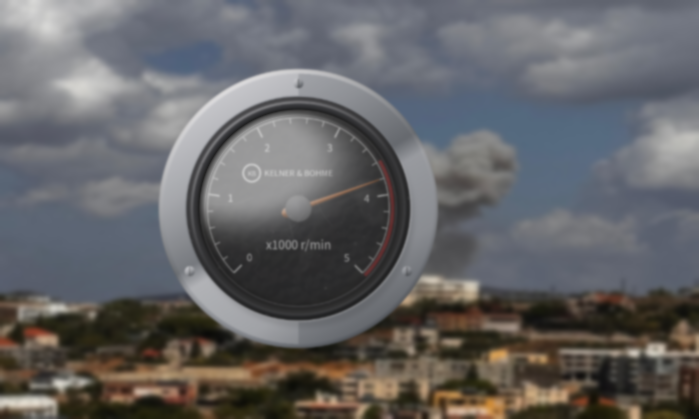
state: 3800 rpm
